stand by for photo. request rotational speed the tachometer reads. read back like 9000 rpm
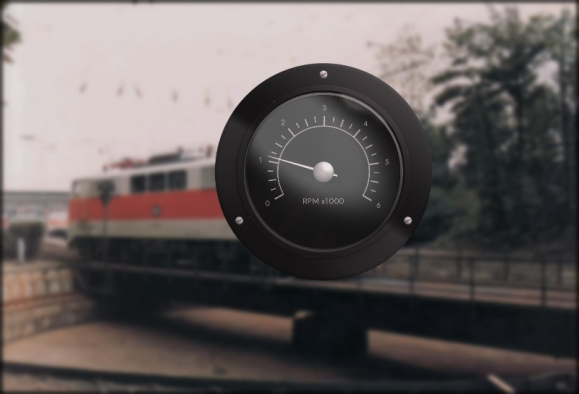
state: 1125 rpm
